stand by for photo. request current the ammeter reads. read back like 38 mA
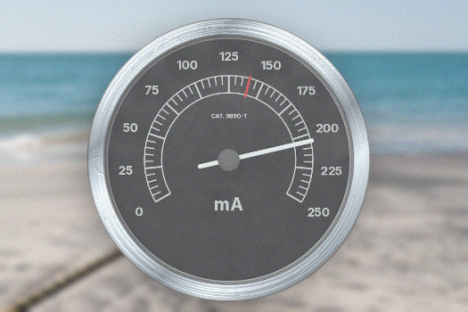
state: 205 mA
